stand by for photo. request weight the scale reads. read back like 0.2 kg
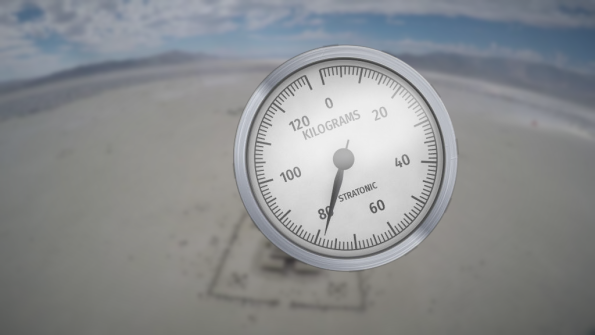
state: 78 kg
